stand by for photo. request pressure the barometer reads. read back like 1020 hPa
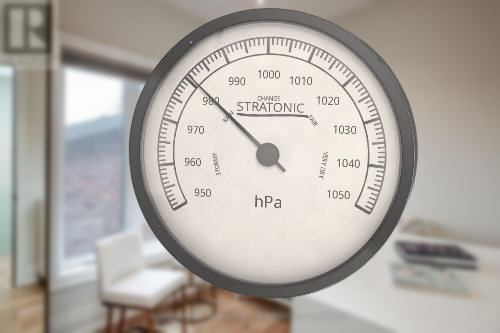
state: 981 hPa
